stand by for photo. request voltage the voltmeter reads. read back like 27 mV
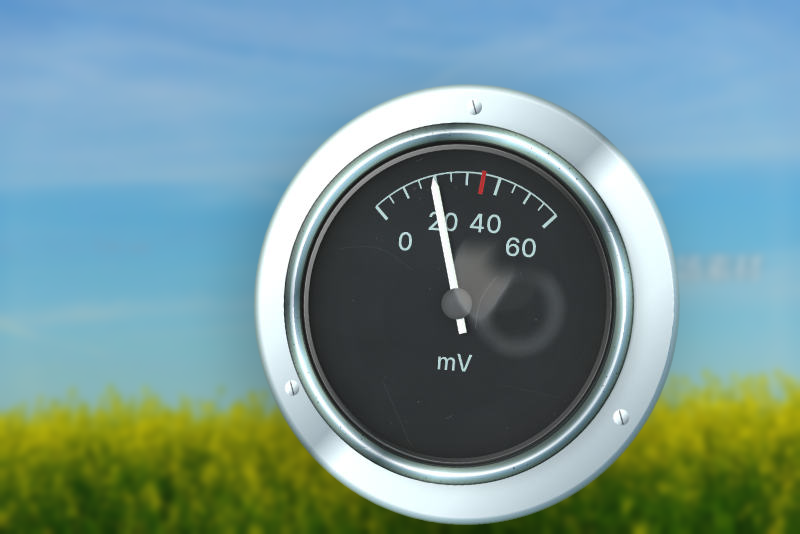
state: 20 mV
